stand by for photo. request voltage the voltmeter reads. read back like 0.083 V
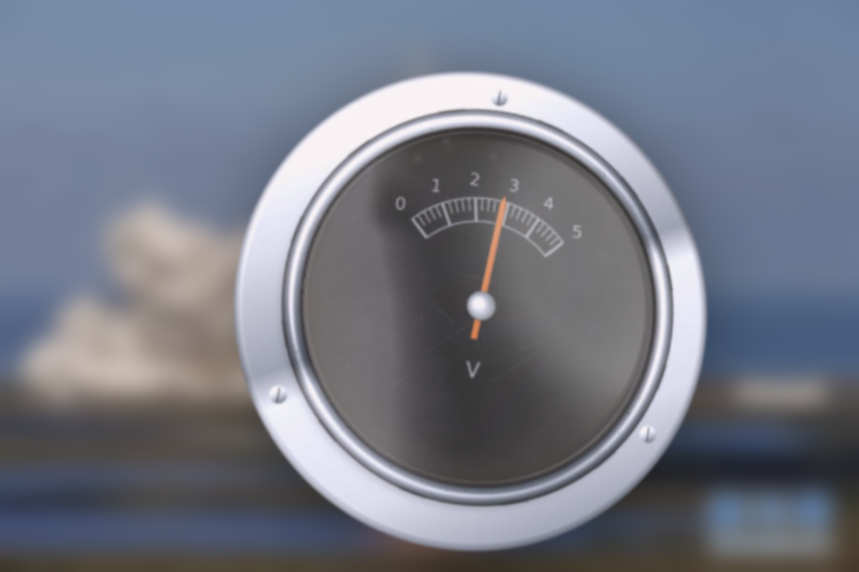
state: 2.8 V
